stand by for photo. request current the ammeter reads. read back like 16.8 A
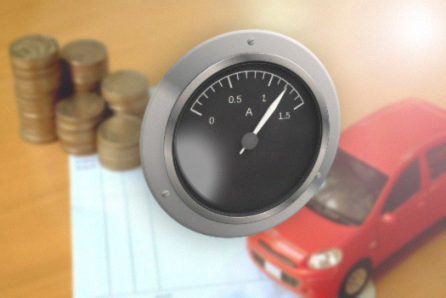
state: 1.2 A
